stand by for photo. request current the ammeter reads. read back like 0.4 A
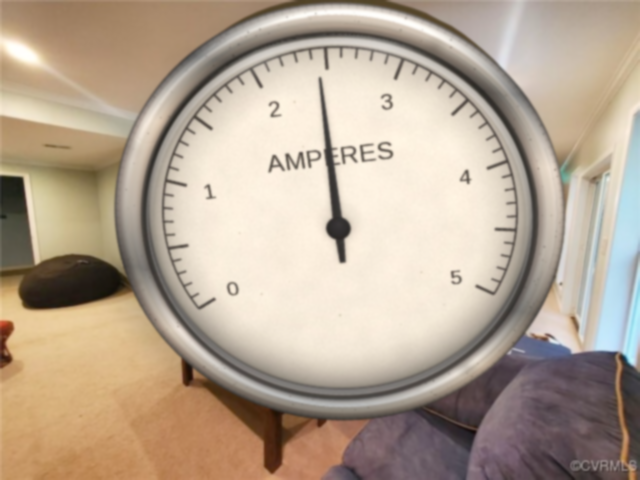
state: 2.45 A
